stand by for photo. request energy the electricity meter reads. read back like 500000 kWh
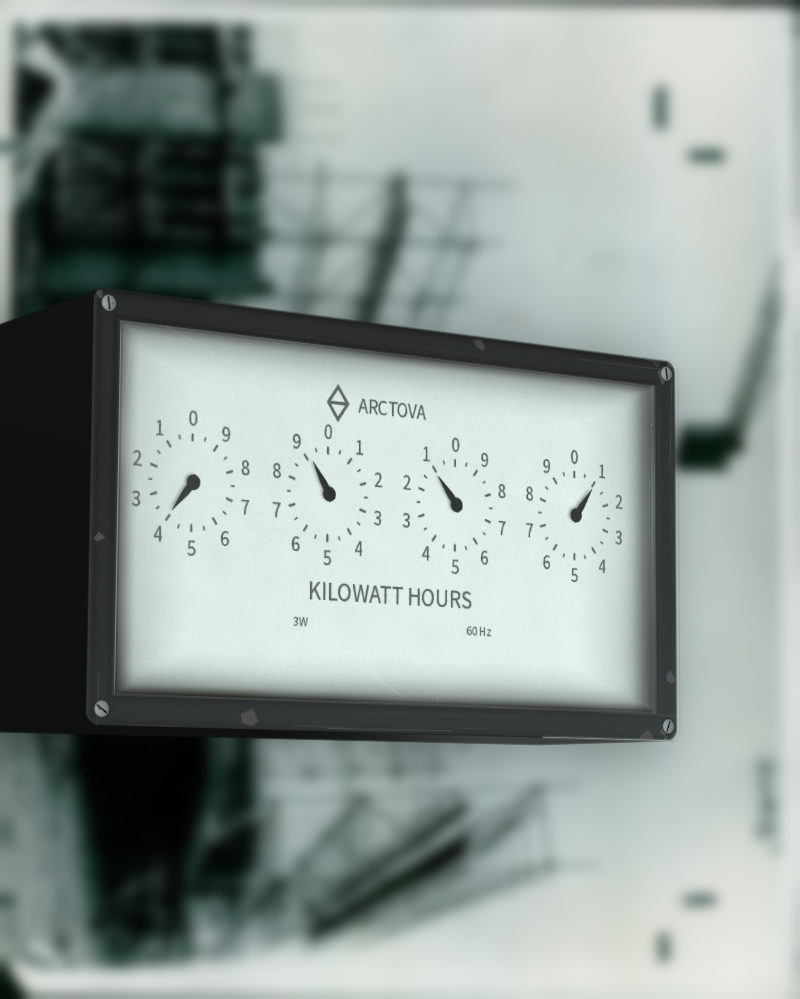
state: 3911 kWh
